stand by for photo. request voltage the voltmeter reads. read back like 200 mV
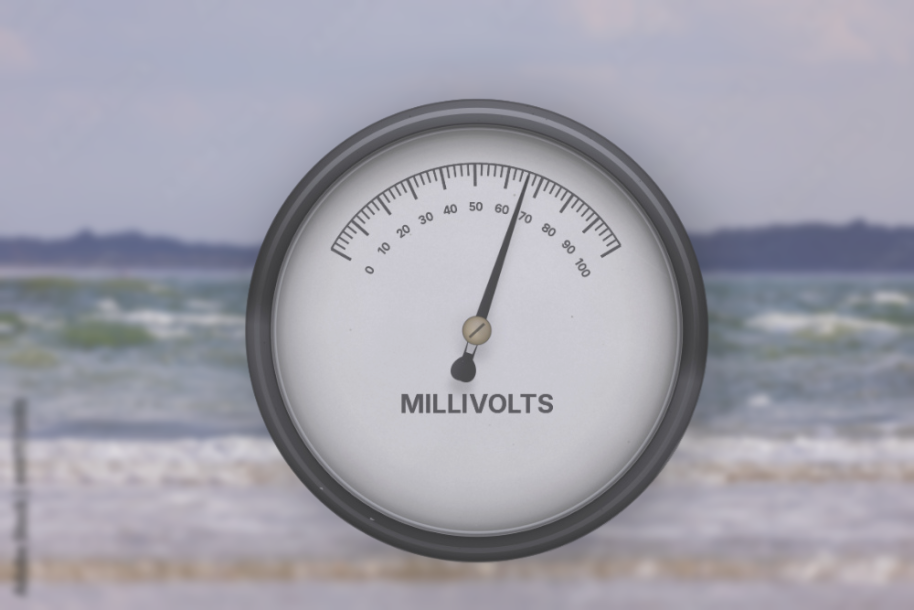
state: 66 mV
